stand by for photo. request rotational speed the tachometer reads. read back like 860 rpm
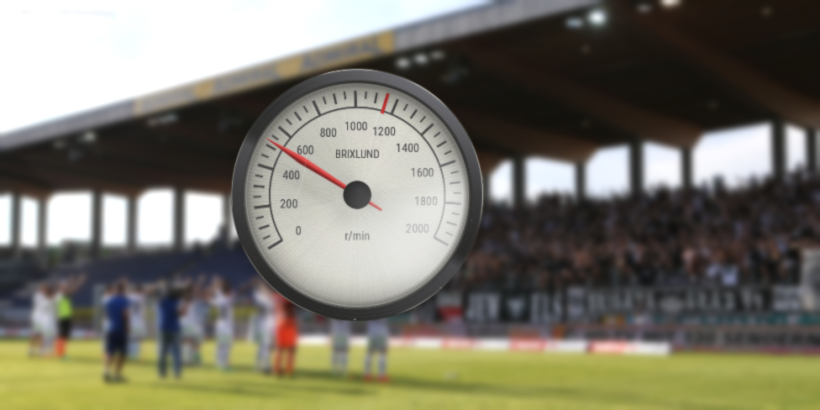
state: 525 rpm
